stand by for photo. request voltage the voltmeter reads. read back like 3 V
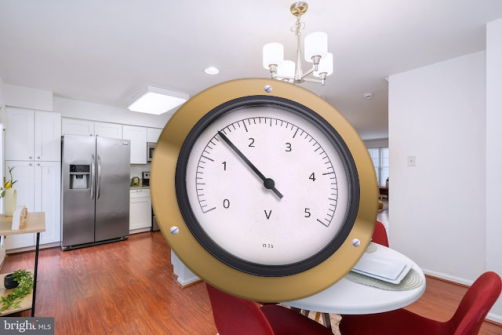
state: 1.5 V
